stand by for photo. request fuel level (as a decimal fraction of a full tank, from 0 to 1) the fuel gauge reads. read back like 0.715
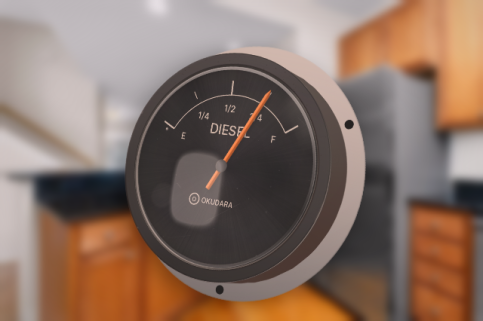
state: 0.75
